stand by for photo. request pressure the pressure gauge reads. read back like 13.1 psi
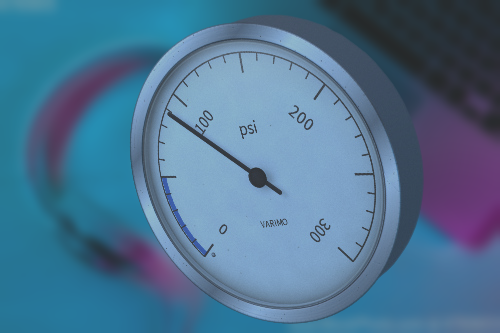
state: 90 psi
